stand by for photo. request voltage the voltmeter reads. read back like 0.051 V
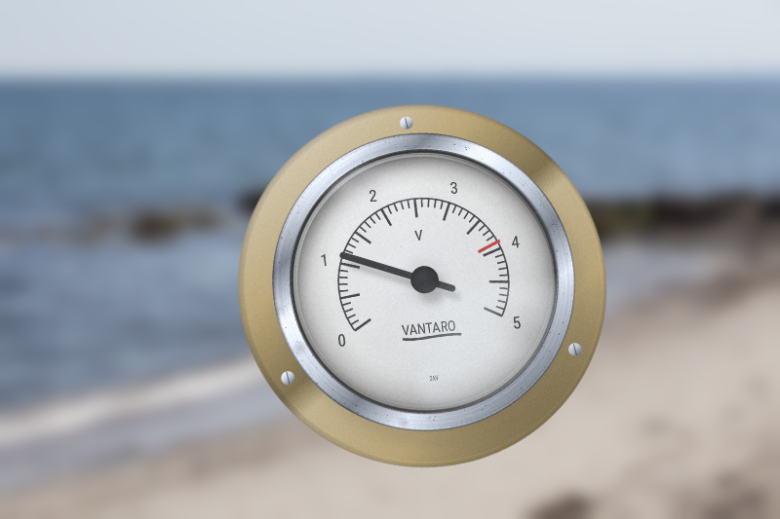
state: 1.1 V
